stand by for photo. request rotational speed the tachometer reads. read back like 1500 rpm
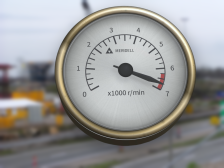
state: 6750 rpm
